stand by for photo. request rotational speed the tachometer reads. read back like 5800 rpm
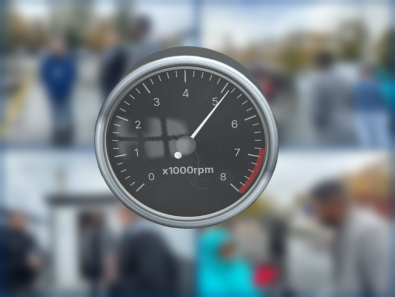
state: 5100 rpm
